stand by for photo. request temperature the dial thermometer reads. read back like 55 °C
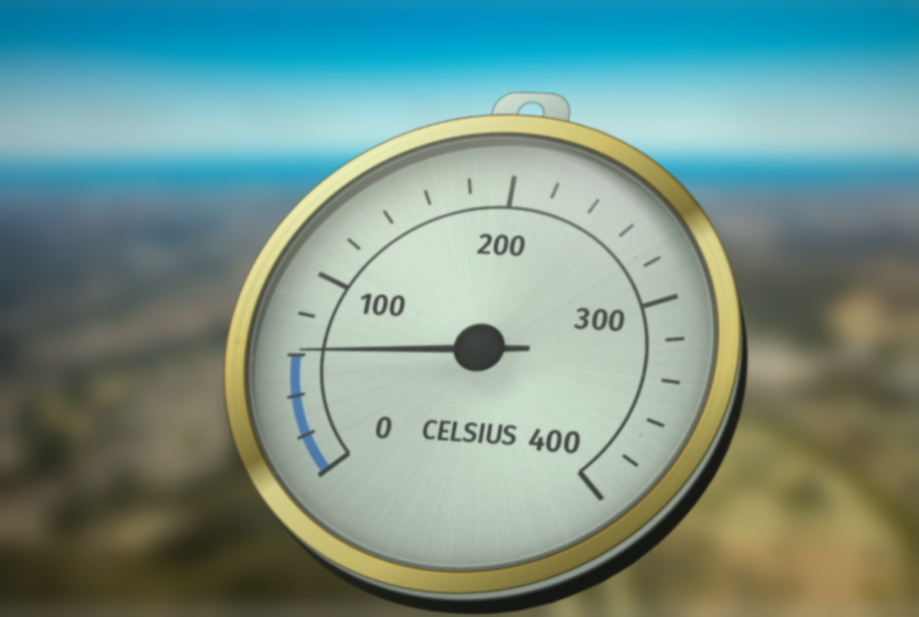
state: 60 °C
